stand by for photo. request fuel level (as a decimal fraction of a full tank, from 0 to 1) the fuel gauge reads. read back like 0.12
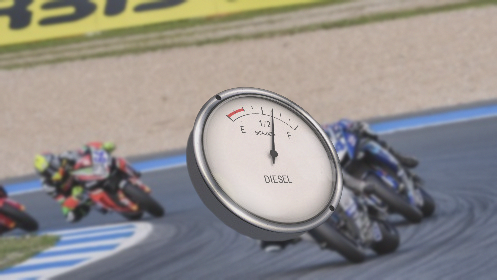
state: 0.625
